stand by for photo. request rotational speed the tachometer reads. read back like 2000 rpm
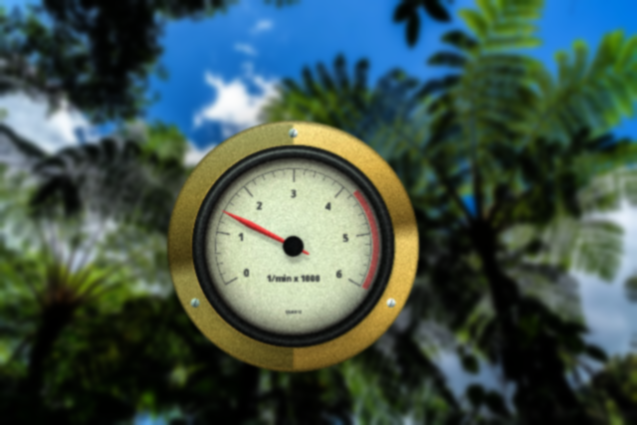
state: 1400 rpm
